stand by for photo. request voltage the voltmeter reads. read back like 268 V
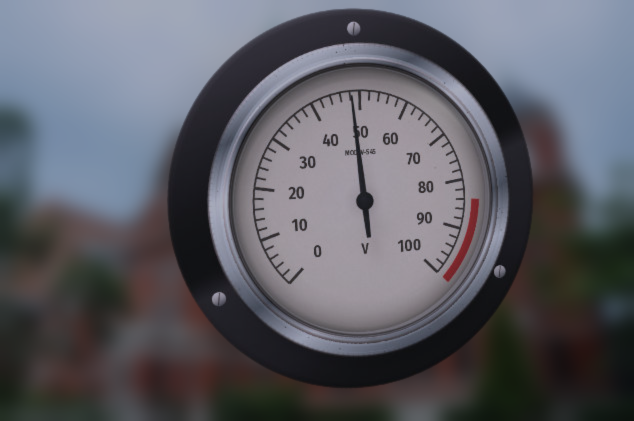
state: 48 V
